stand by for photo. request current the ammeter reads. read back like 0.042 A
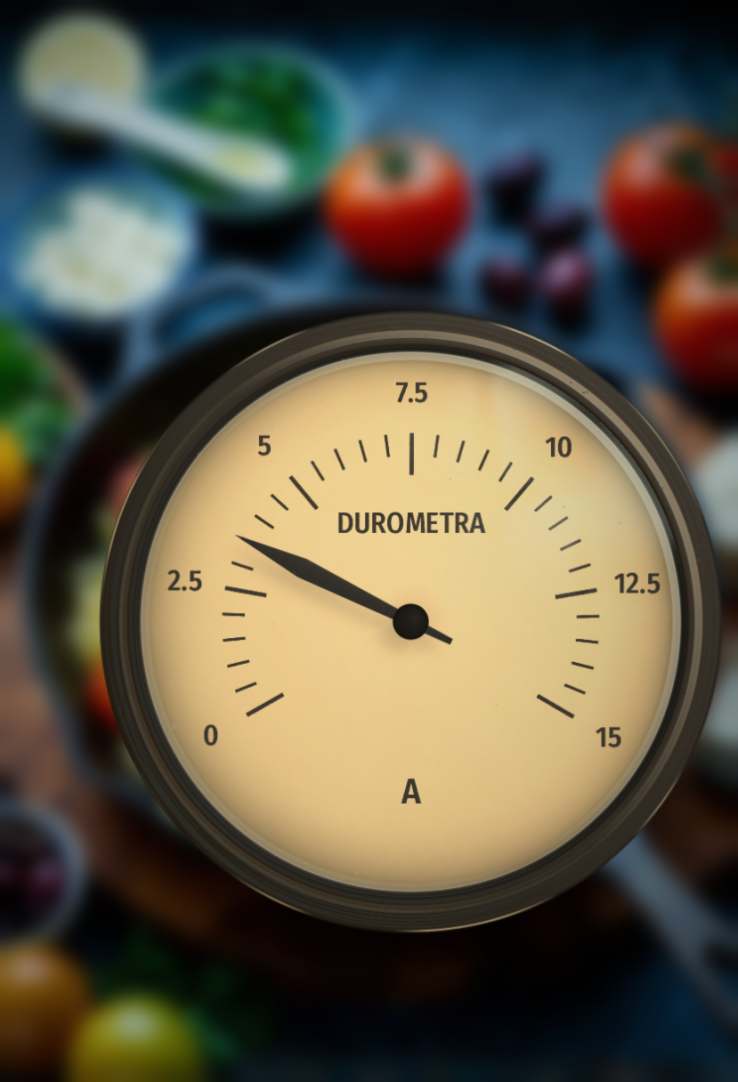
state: 3.5 A
